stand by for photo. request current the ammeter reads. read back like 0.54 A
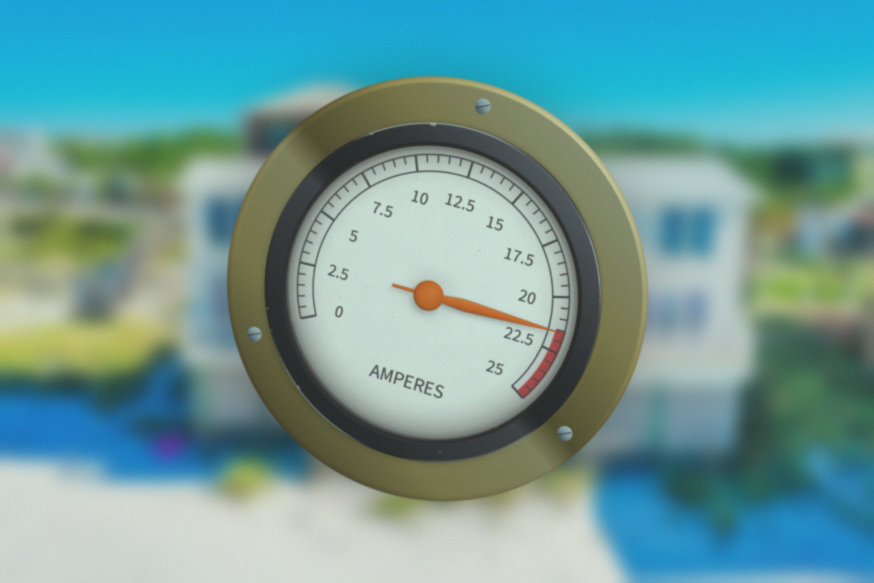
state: 21.5 A
